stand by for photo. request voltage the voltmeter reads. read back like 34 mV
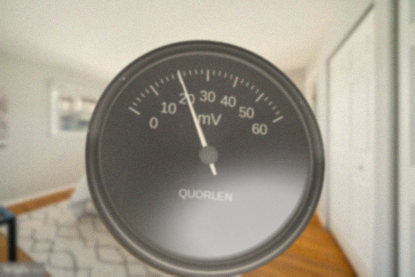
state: 20 mV
